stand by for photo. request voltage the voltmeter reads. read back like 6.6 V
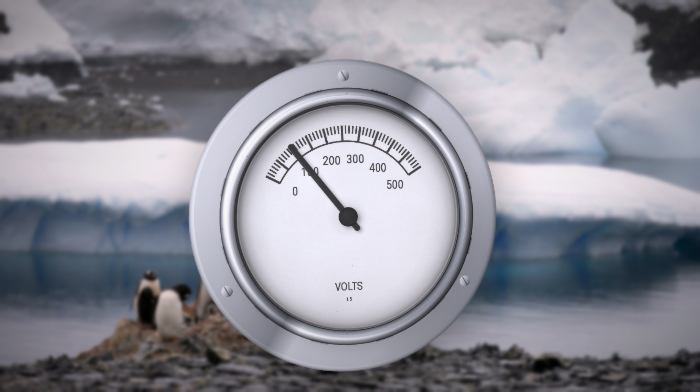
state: 100 V
